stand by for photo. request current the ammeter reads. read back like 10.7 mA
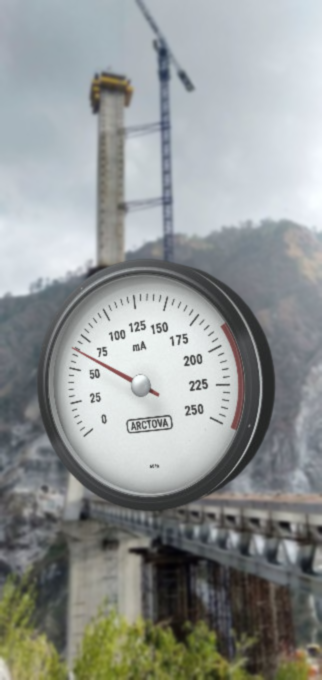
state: 65 mA
